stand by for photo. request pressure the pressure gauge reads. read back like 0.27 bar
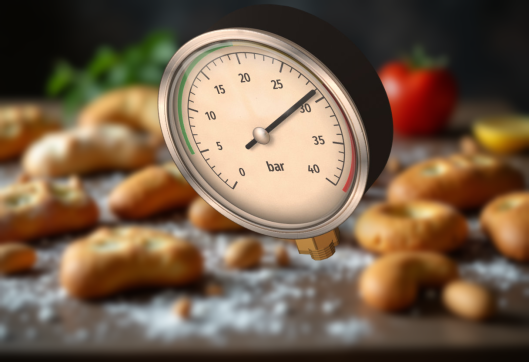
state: 29 bar
